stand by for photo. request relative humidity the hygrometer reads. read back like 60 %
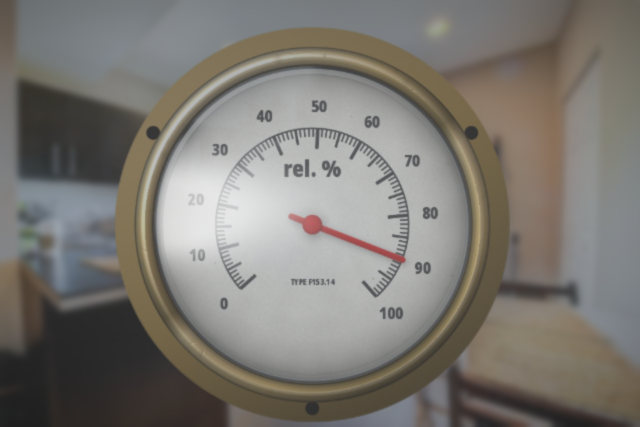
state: 90 %
